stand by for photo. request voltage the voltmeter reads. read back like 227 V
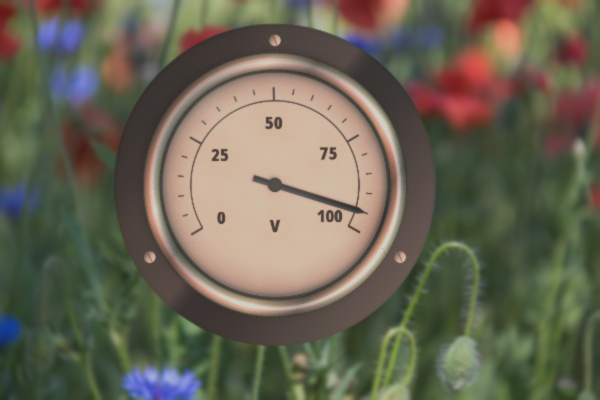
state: 95 V
